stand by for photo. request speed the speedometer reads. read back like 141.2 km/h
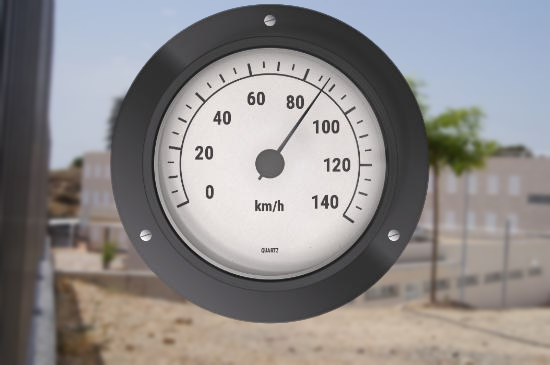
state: 87.5 km/h
